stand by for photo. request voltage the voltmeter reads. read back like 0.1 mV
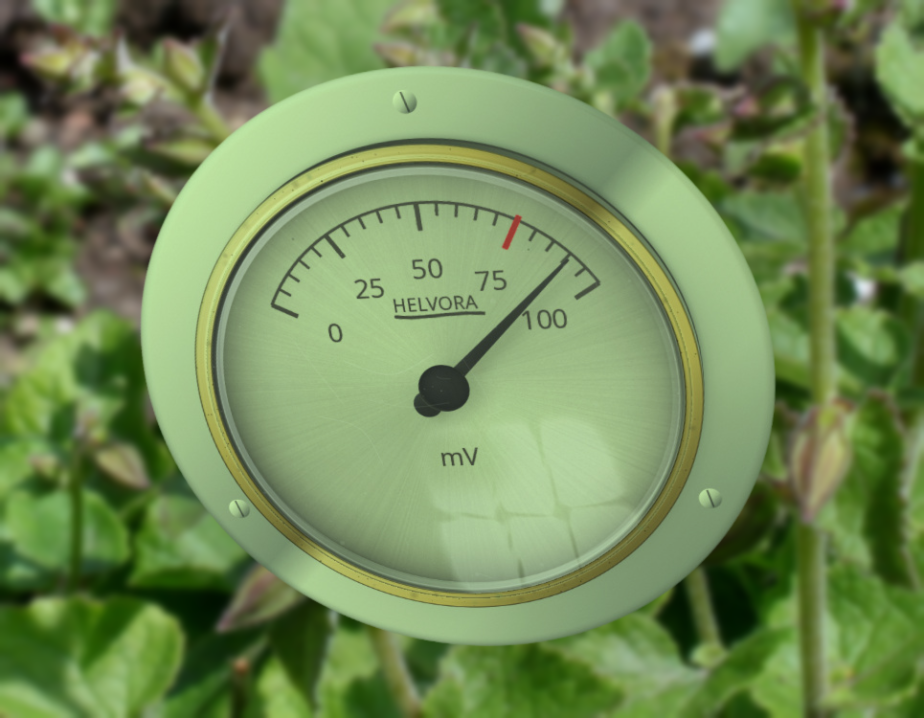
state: 90 mV
